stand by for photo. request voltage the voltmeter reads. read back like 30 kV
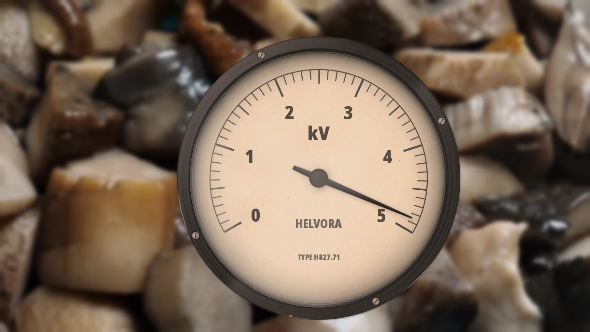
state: 4.85 kV
